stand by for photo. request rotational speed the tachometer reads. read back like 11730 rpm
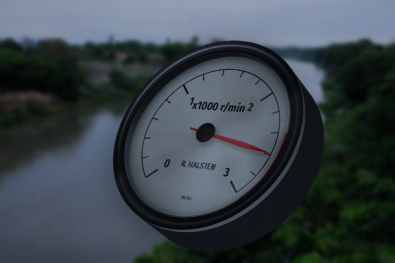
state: 2600 rpm
